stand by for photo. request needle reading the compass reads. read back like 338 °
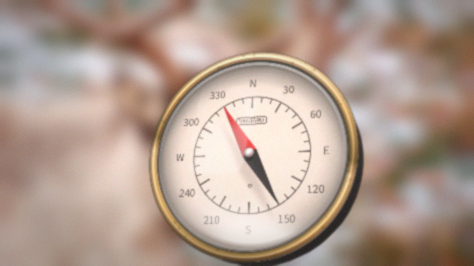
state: 330 °
